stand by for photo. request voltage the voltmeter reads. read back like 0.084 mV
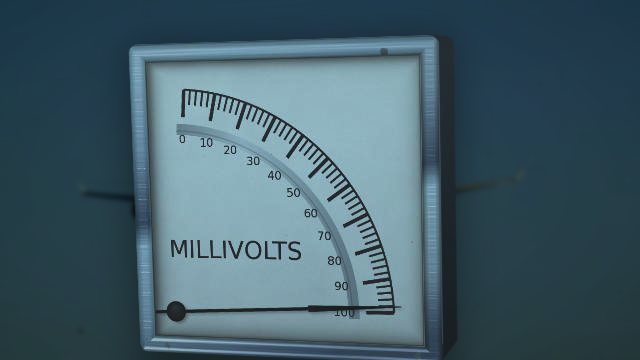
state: 98 mV
